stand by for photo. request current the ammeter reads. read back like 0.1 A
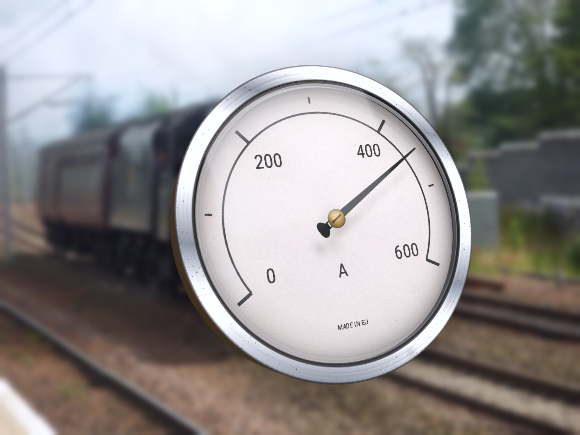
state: 450 A
